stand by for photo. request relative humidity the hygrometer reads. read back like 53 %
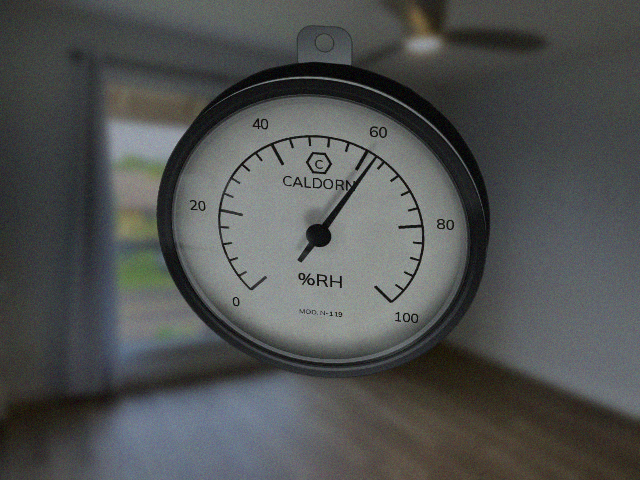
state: 62 %
